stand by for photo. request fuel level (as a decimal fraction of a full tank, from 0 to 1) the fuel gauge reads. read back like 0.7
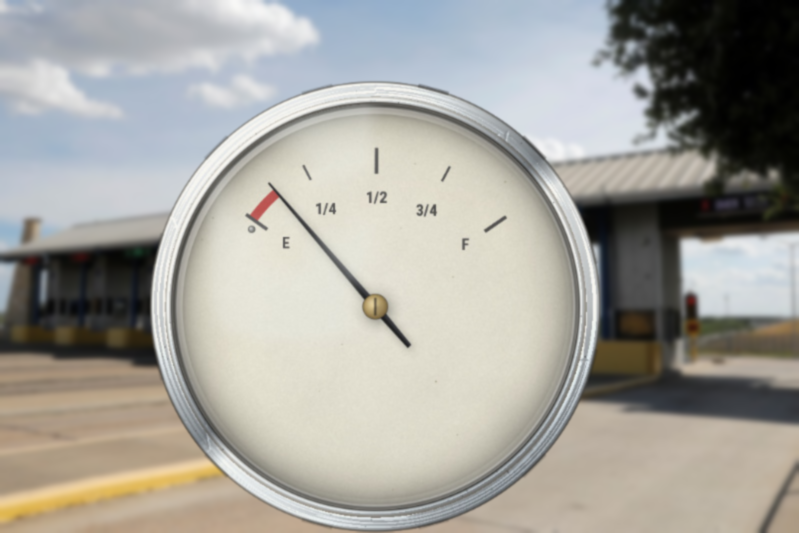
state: 0.125
